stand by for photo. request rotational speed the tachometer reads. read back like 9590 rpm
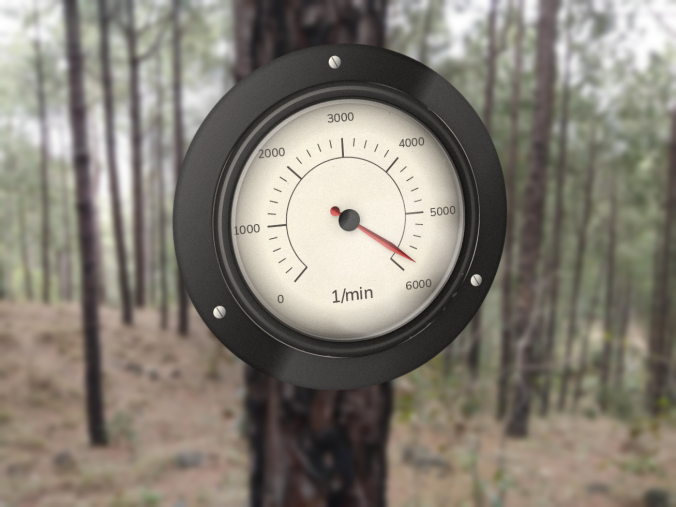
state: 5800 rpm
